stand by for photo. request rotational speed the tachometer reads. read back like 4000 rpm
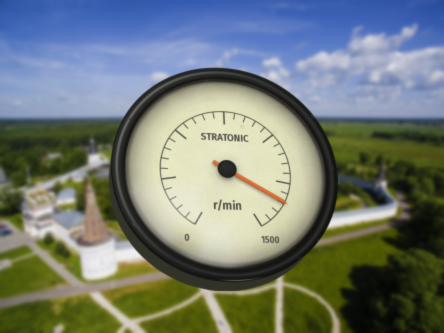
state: 1350 rpm
